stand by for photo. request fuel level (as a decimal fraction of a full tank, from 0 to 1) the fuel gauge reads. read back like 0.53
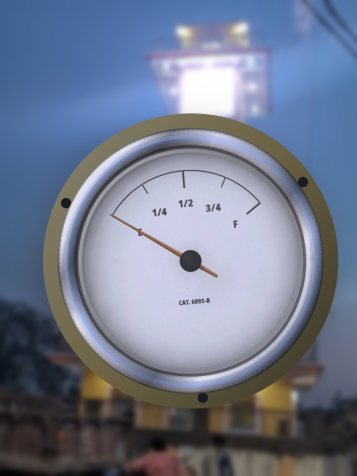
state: 0
